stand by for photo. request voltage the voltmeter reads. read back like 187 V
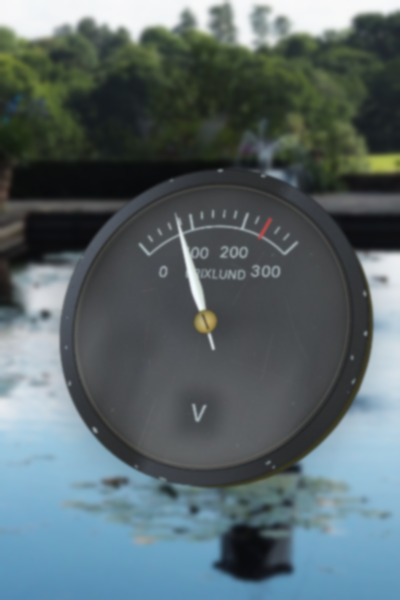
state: 80 V
